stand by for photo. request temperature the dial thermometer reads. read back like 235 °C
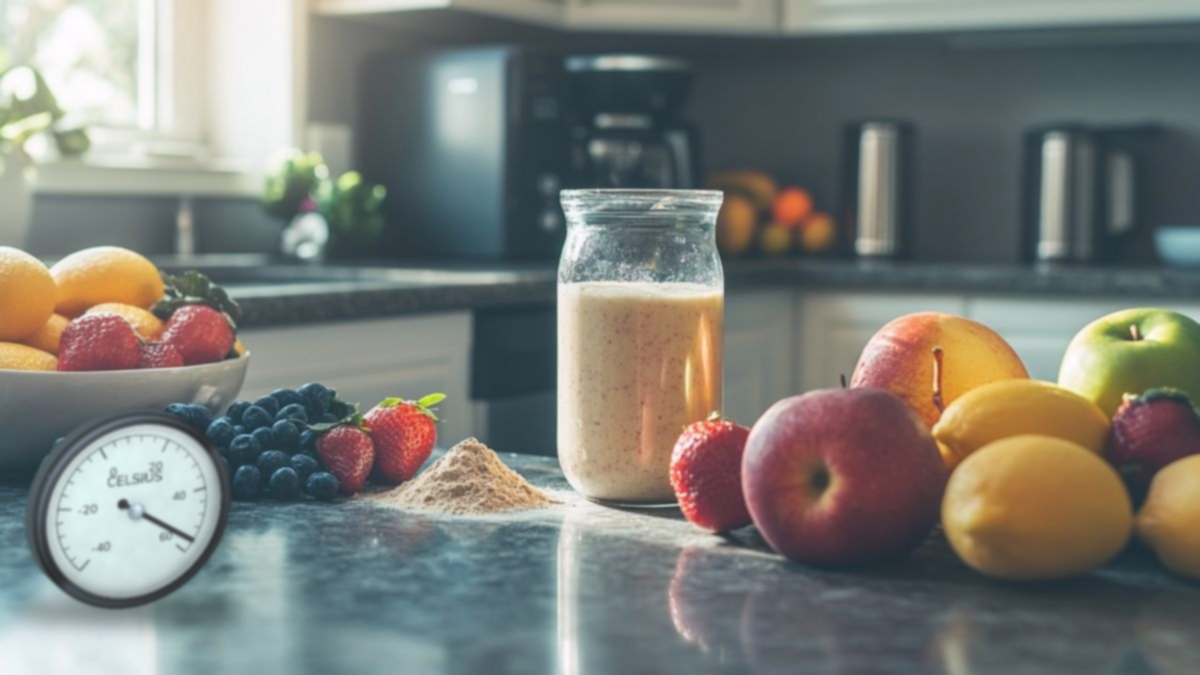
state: 56 °C
